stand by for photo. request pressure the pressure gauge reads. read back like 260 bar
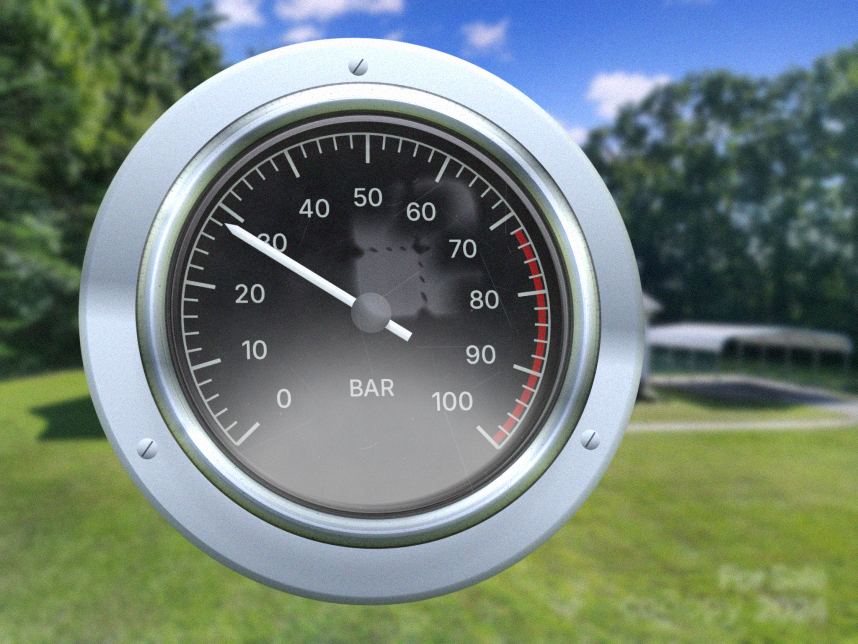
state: 28 bar
